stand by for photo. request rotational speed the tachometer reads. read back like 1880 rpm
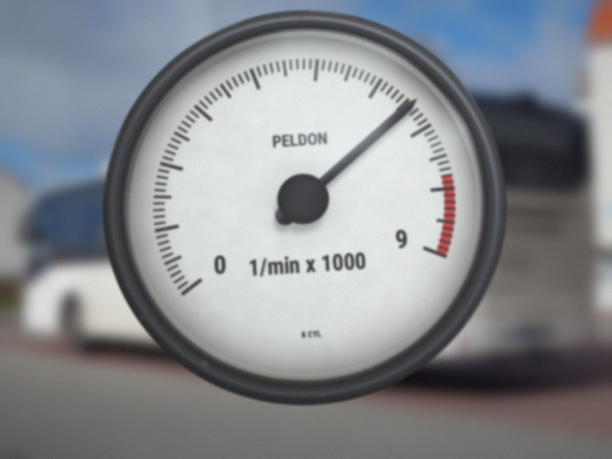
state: 6600 rpm
